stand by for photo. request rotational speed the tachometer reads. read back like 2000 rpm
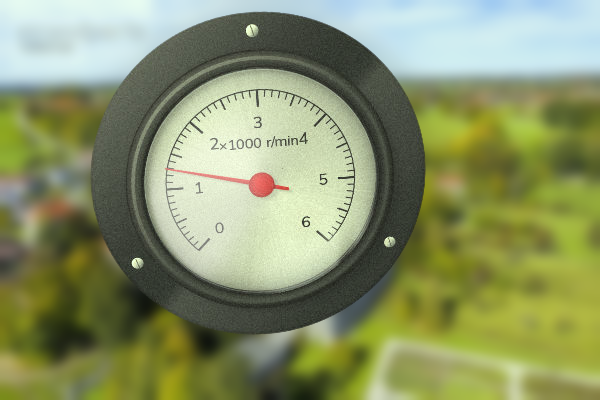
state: 1300 rpm
